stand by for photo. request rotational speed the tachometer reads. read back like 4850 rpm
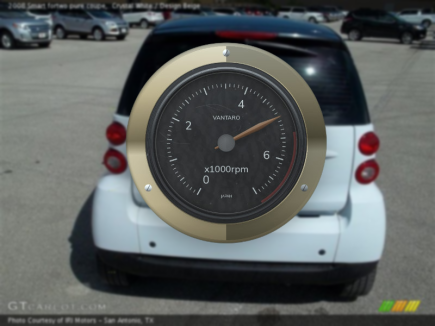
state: 5000 rpm
